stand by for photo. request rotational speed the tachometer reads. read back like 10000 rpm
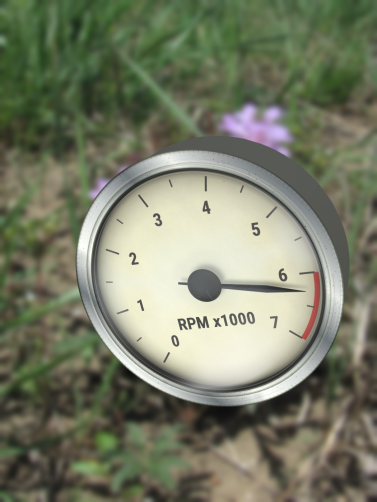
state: 6250 rpm
